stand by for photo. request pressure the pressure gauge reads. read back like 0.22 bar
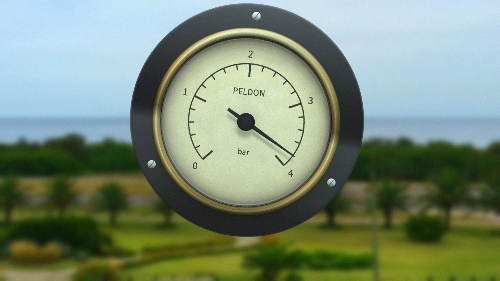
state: 3.8 bar
